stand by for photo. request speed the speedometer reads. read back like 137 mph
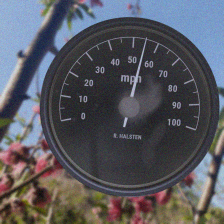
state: 55 mph
